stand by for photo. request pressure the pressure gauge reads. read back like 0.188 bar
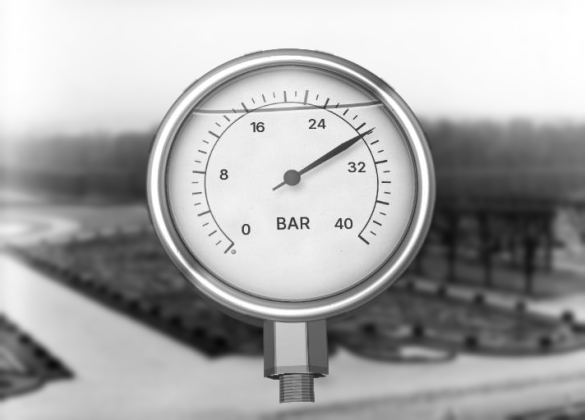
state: 29 bar
